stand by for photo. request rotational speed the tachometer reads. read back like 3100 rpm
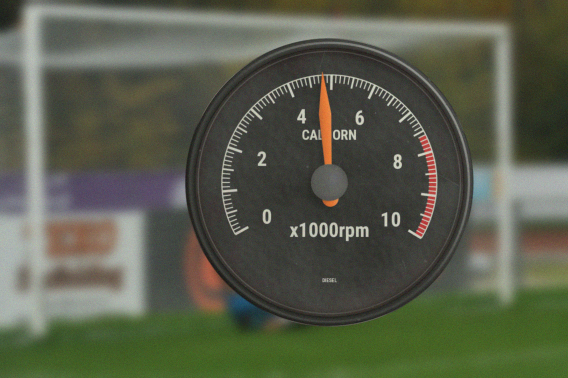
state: 4800 rpm
